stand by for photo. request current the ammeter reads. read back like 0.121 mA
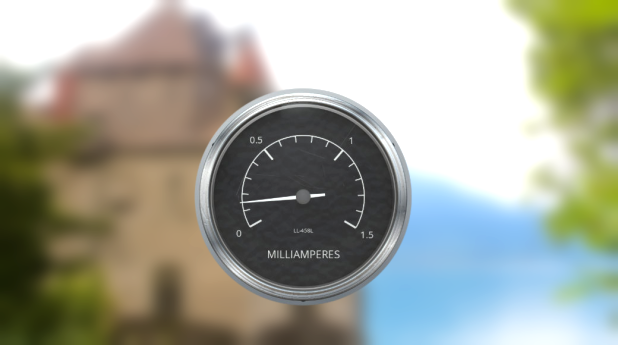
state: 0.15 mA
